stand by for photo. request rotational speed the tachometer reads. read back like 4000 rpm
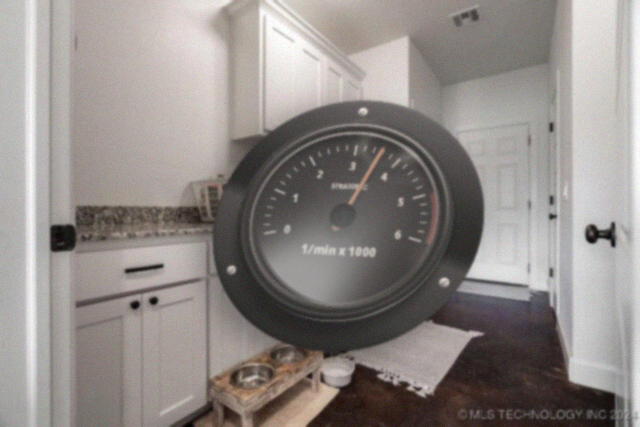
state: 3600 rpm
